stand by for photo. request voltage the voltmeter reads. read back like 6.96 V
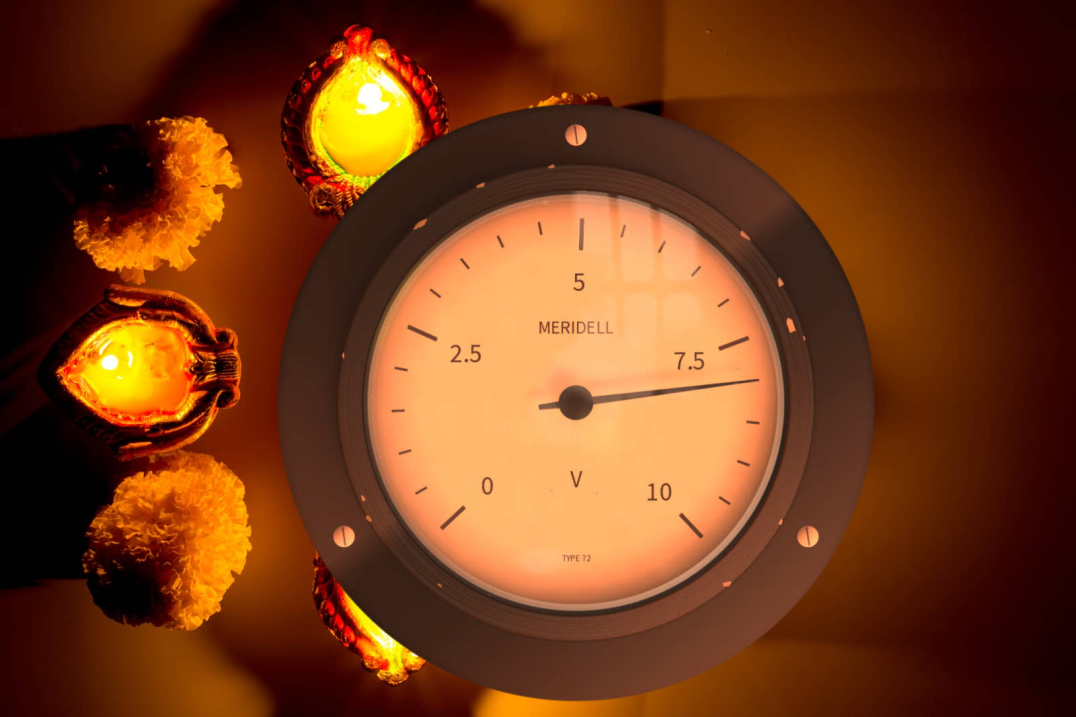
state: 8 V
